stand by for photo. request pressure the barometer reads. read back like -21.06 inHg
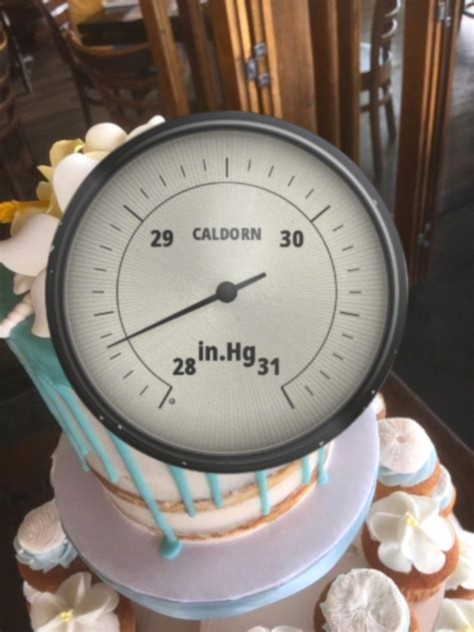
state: 28.35 inHg
